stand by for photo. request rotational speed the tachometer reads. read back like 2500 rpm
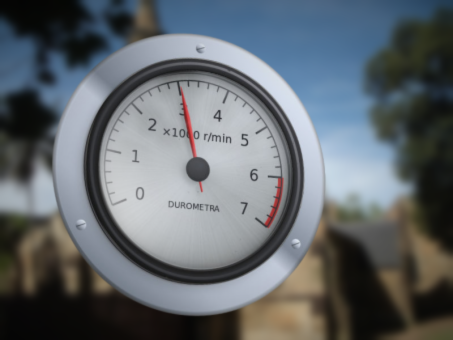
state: 3000 rpm
